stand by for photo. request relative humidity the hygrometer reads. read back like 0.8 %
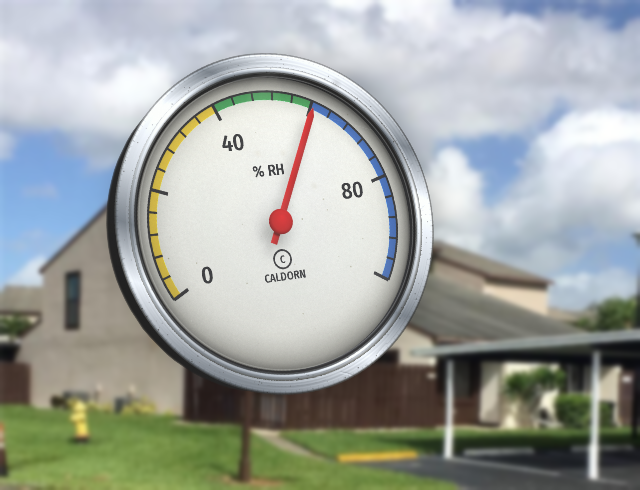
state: 60 %
